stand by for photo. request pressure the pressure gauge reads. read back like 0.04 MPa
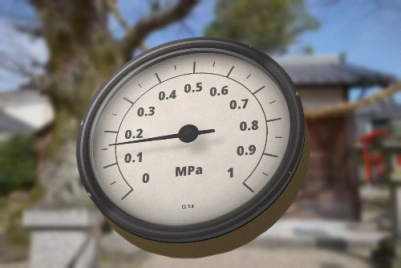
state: 0.15 MPa
